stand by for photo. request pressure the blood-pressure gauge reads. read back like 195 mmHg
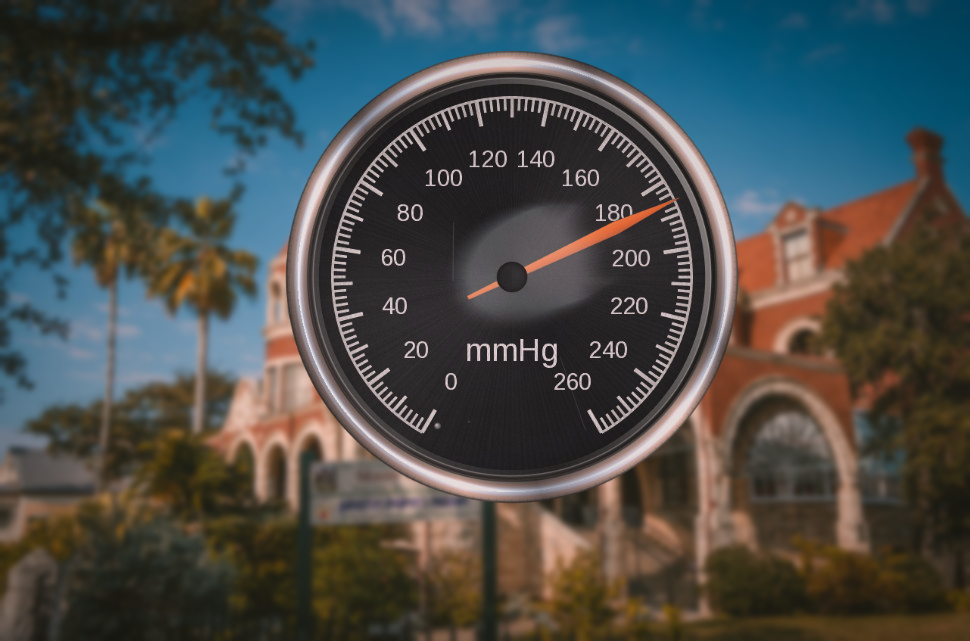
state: 186 mmHg
